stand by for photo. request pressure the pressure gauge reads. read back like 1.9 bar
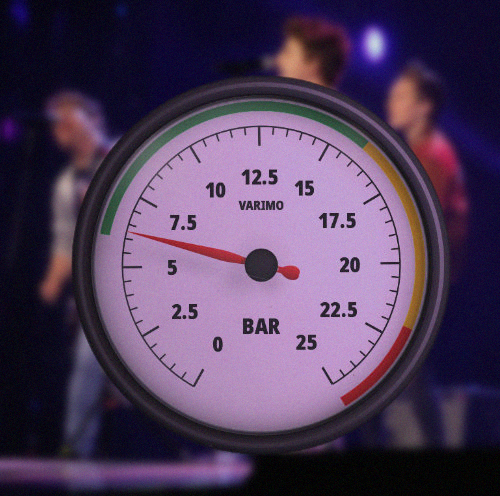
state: 6.25 bar
